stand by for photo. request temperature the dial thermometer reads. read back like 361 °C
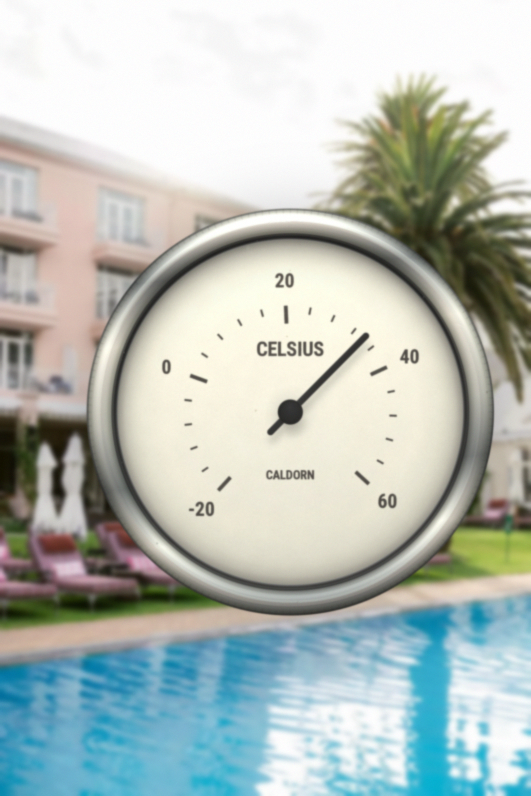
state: 34 °C
